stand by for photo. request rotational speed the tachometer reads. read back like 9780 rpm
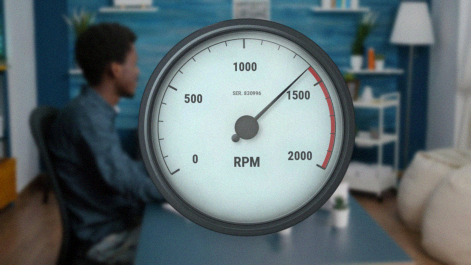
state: 1400 rpm
